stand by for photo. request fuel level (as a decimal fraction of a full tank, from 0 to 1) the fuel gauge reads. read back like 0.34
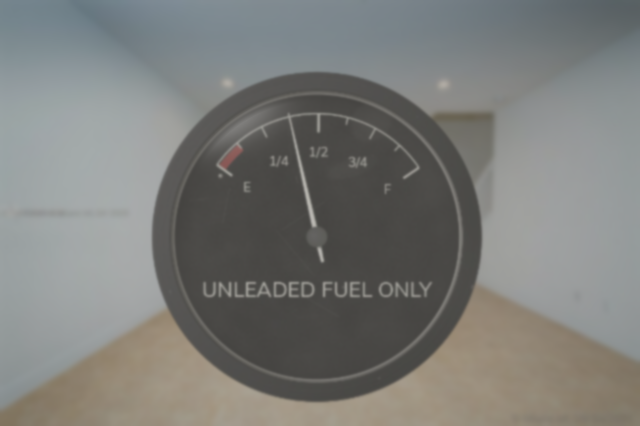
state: 0.375
